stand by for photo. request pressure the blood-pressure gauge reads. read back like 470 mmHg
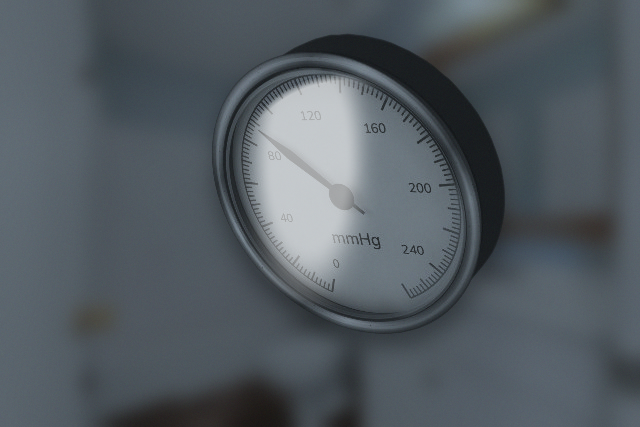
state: 90 mmHg
